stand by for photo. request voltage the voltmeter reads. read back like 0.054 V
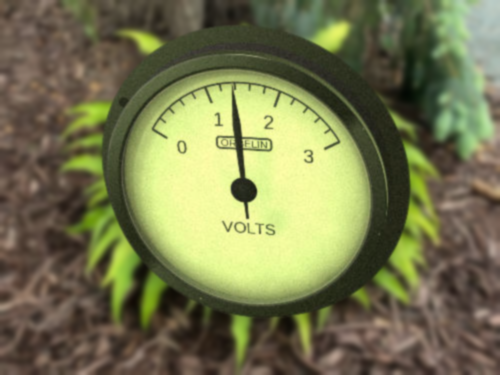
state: 1.4 V
